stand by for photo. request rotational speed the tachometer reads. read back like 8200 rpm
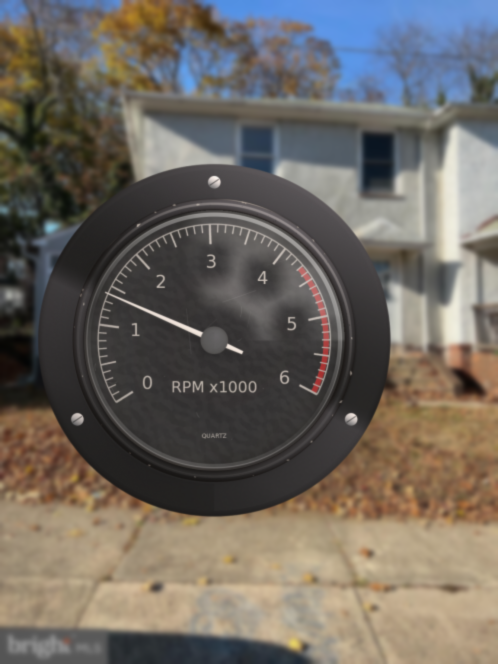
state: 1400 rpm
